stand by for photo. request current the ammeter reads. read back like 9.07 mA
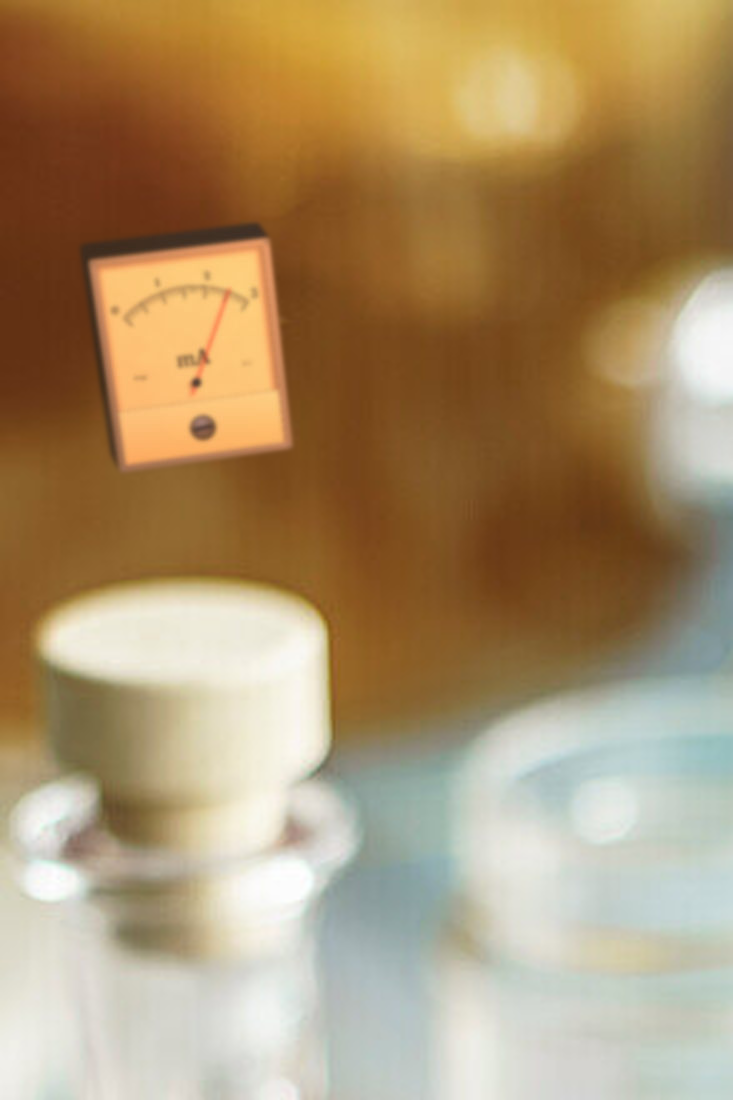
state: 2.5 mA
